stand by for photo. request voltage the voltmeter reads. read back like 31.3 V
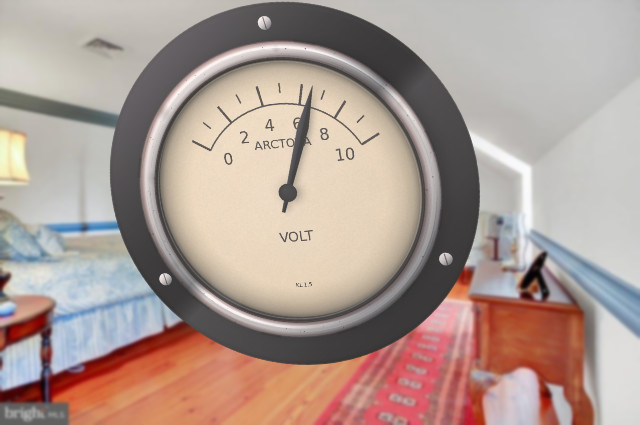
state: 6.5 V
